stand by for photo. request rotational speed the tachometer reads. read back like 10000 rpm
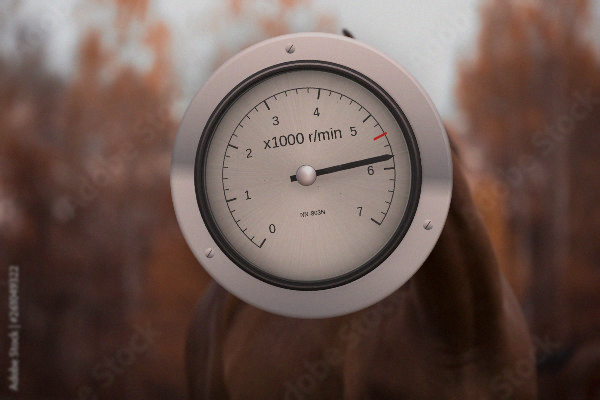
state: 5800 rpm
